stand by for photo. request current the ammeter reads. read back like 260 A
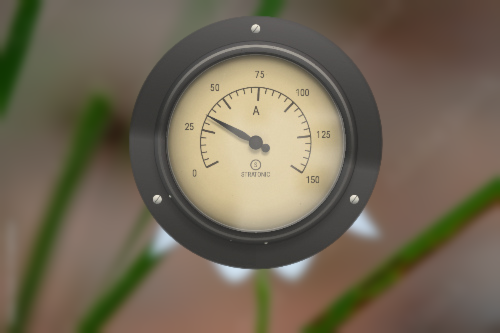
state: 35 A
